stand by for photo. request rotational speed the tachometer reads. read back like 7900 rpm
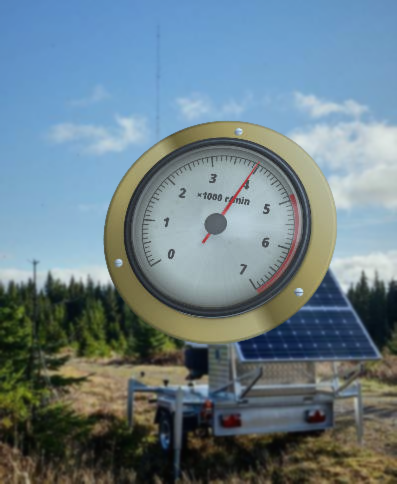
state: 4000 rpm
